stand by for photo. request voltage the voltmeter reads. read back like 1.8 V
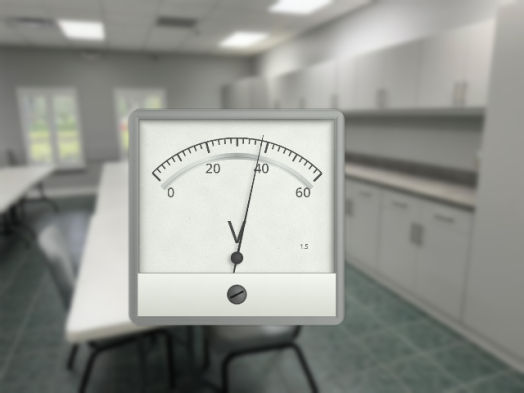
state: 38 V
